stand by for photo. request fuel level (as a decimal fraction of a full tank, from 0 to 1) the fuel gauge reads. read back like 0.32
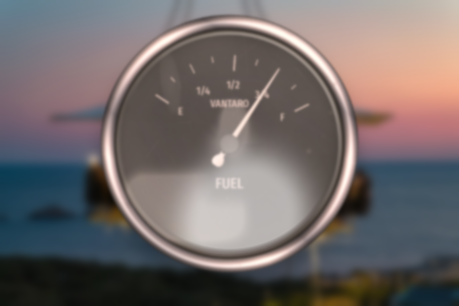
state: 0.75
